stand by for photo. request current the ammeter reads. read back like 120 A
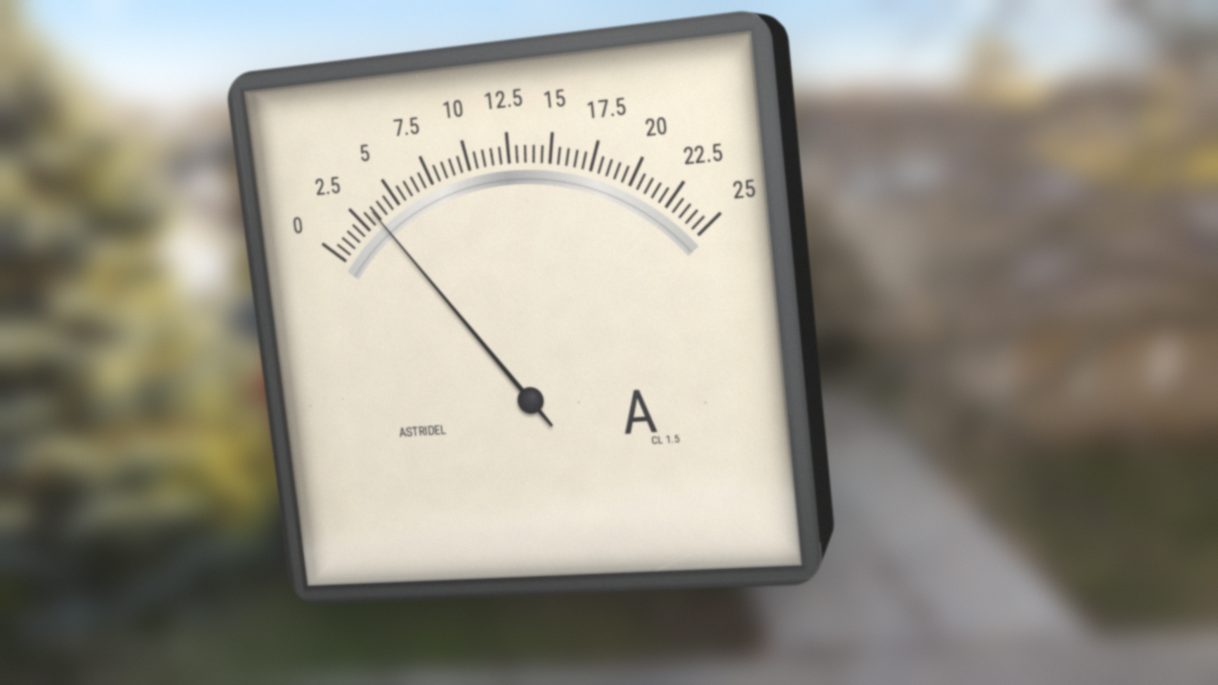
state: 3.5 A
